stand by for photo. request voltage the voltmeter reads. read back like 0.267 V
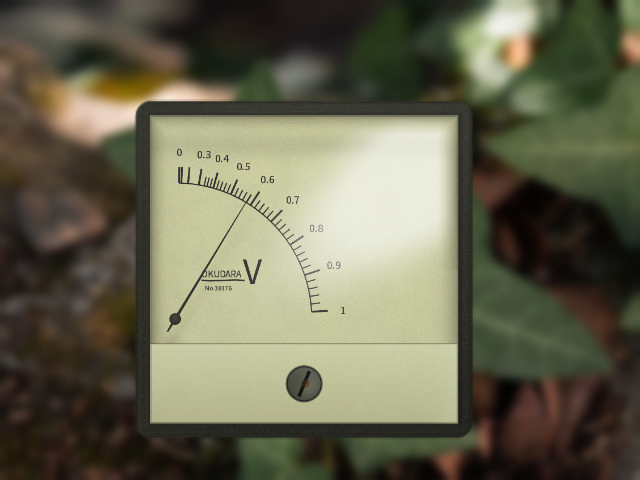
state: 0.58 V
